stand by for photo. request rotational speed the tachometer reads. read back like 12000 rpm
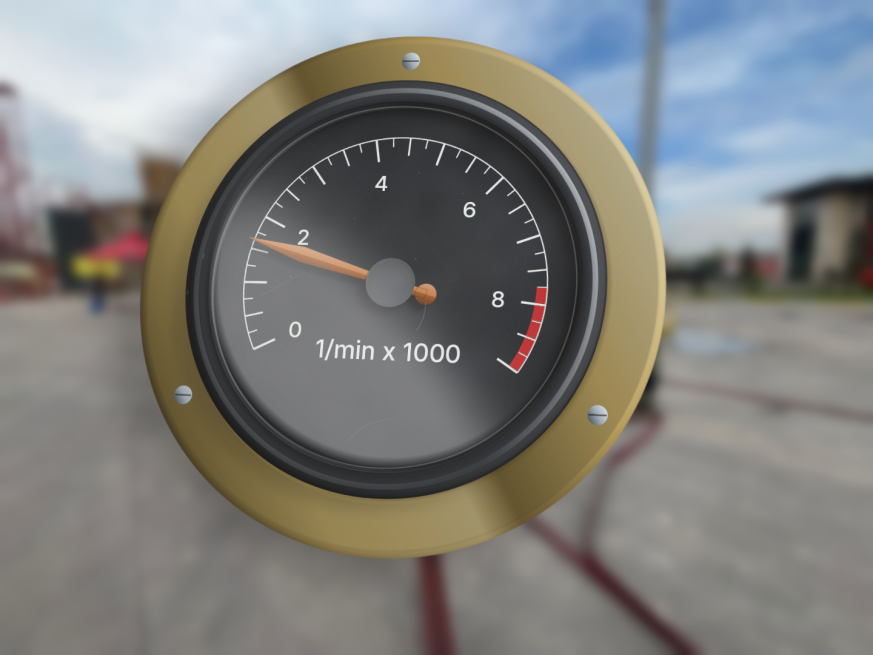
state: 1625 rpm
